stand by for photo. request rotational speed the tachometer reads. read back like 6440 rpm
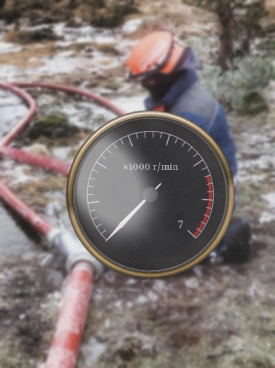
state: 0 rpm
